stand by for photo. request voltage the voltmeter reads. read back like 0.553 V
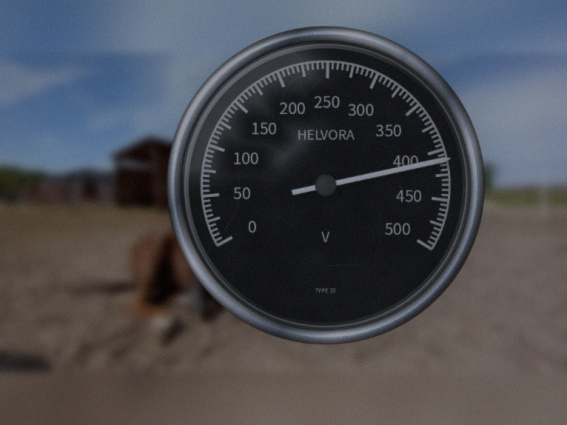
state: 410 V
